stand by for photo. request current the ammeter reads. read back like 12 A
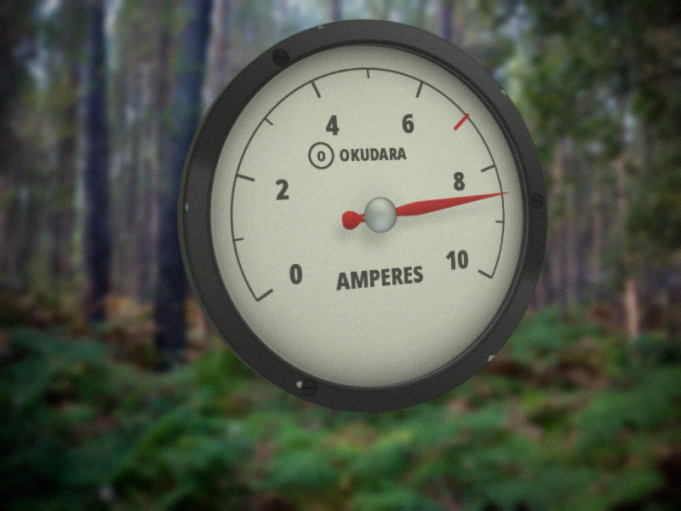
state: 8.5 A
